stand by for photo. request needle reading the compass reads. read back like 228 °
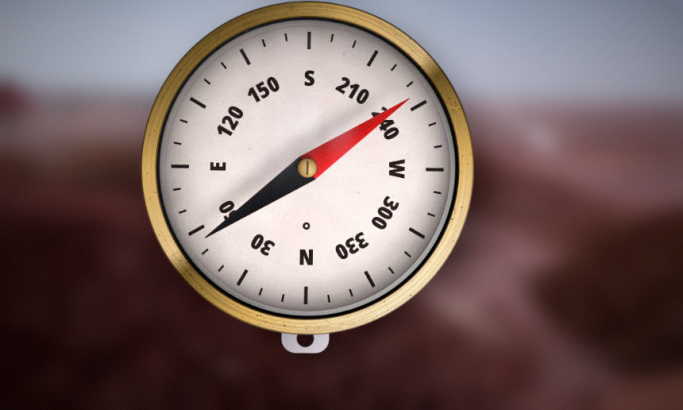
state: 235 °
